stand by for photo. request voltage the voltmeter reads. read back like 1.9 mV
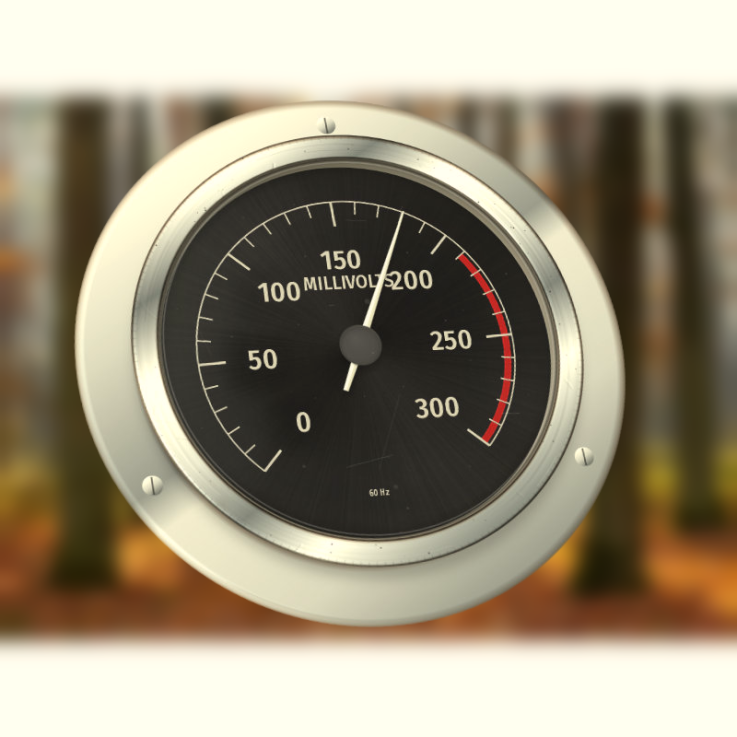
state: 180 mV
